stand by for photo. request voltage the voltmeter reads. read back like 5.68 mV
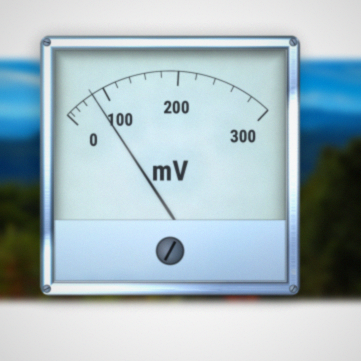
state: 80 mV
